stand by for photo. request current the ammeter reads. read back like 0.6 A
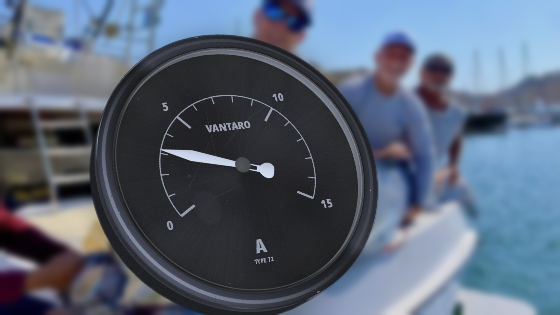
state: 3 A
